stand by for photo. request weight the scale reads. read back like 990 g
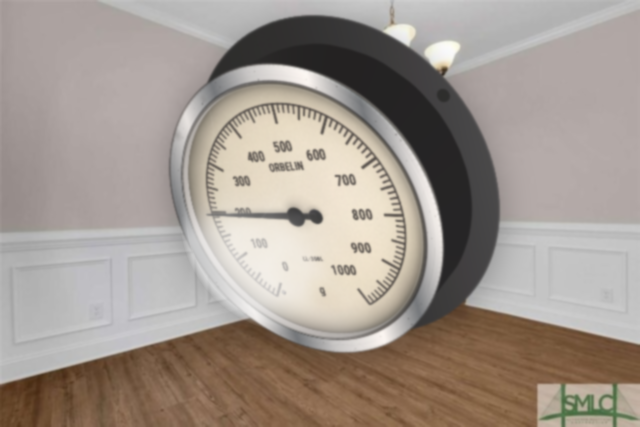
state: 200 g
